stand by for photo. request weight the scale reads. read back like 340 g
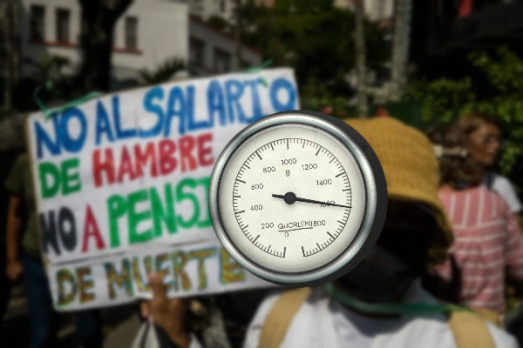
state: 1600 g
